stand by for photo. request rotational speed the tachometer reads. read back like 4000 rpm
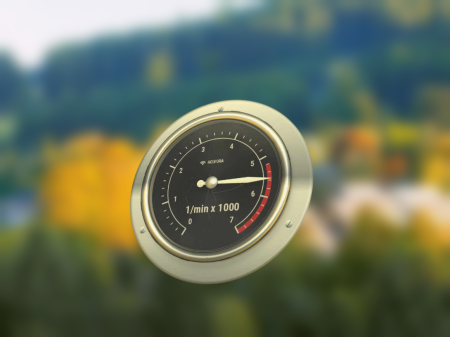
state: 5600 rpm
